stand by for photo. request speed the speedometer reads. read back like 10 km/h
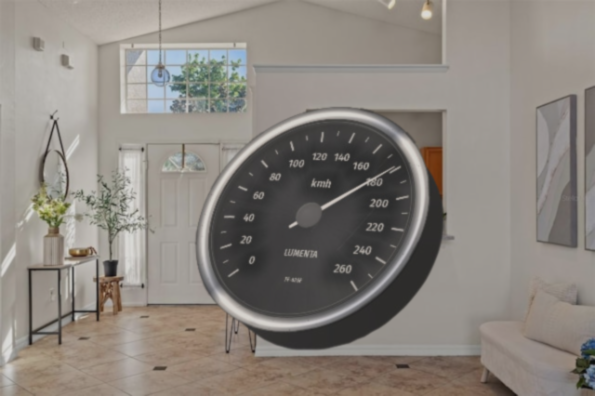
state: 180 km/h
